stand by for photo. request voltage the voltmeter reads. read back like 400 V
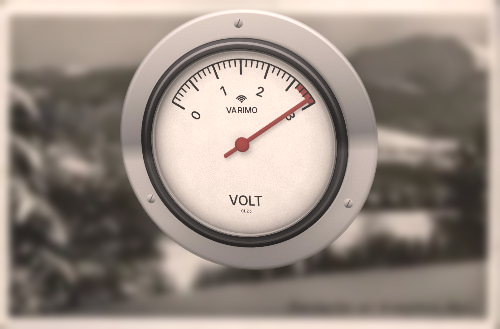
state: 2.9 V
